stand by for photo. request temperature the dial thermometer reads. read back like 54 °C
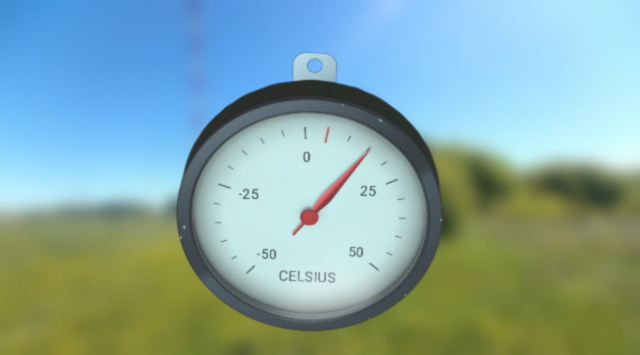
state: 15 °C
